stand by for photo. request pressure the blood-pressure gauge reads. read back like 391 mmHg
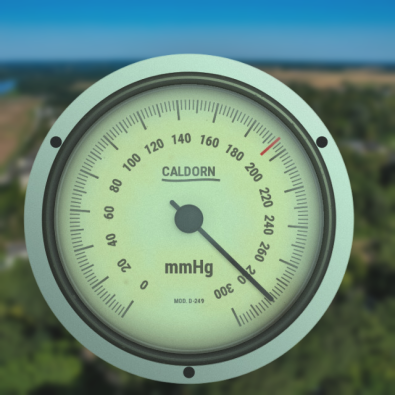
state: 280 mmHg
